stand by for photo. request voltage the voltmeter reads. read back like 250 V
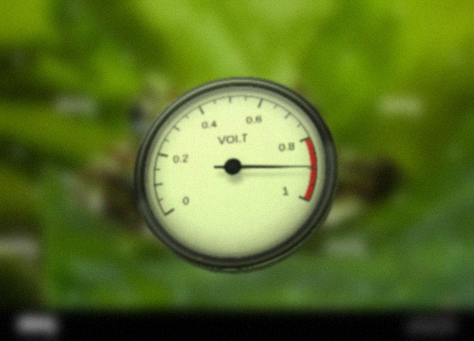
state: 0.9 V
